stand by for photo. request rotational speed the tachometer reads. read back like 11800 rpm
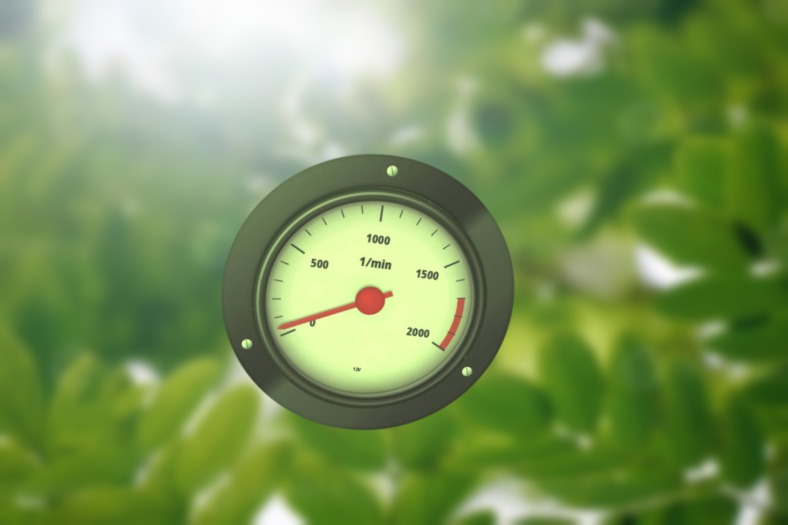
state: 50 rpm
